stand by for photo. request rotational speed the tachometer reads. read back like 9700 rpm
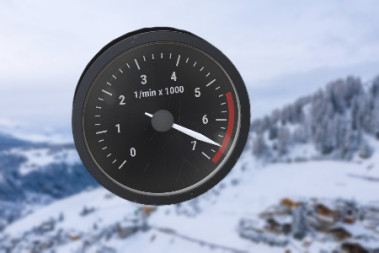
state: 6600 rpm
